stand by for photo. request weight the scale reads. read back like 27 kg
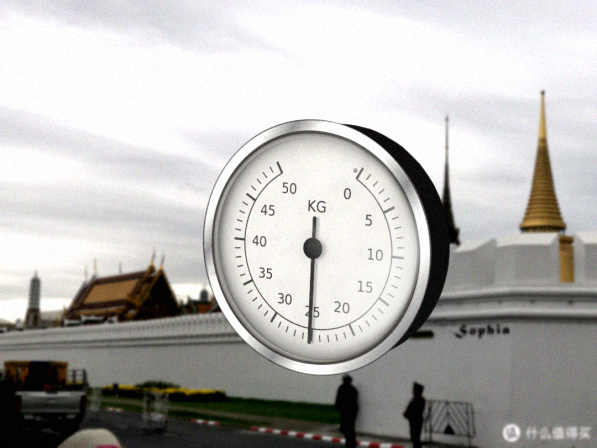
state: 25 kg
